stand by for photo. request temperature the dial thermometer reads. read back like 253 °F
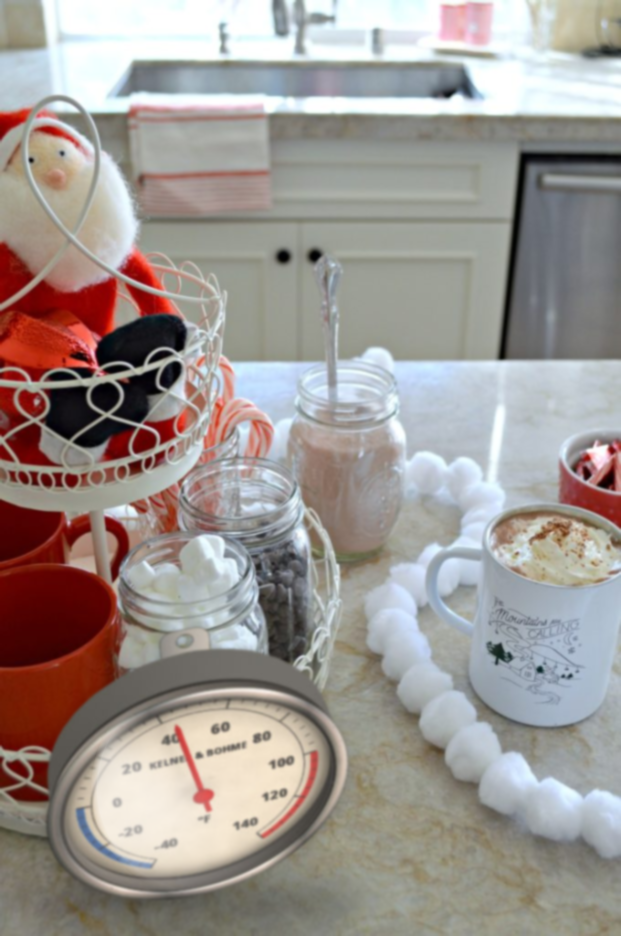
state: 44 °F
